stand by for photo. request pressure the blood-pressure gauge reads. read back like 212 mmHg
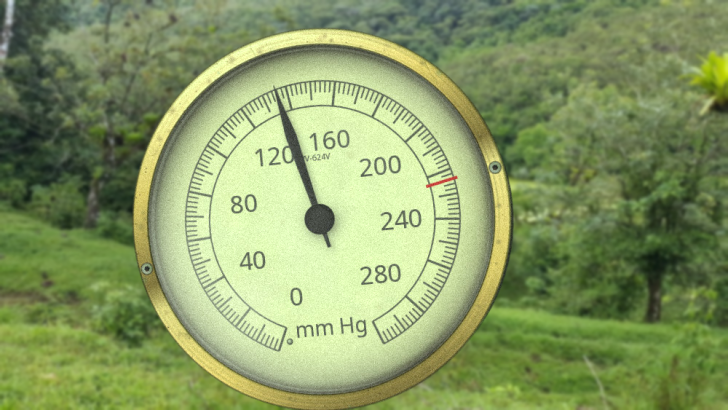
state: 136 mmHg
